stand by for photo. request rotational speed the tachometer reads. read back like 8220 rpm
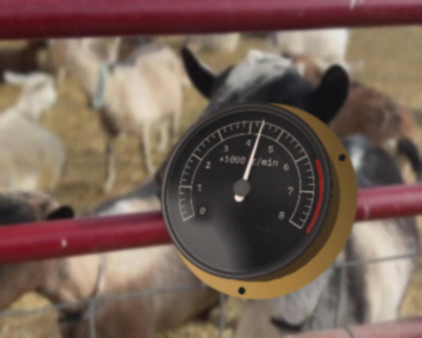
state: 4400 rpm
